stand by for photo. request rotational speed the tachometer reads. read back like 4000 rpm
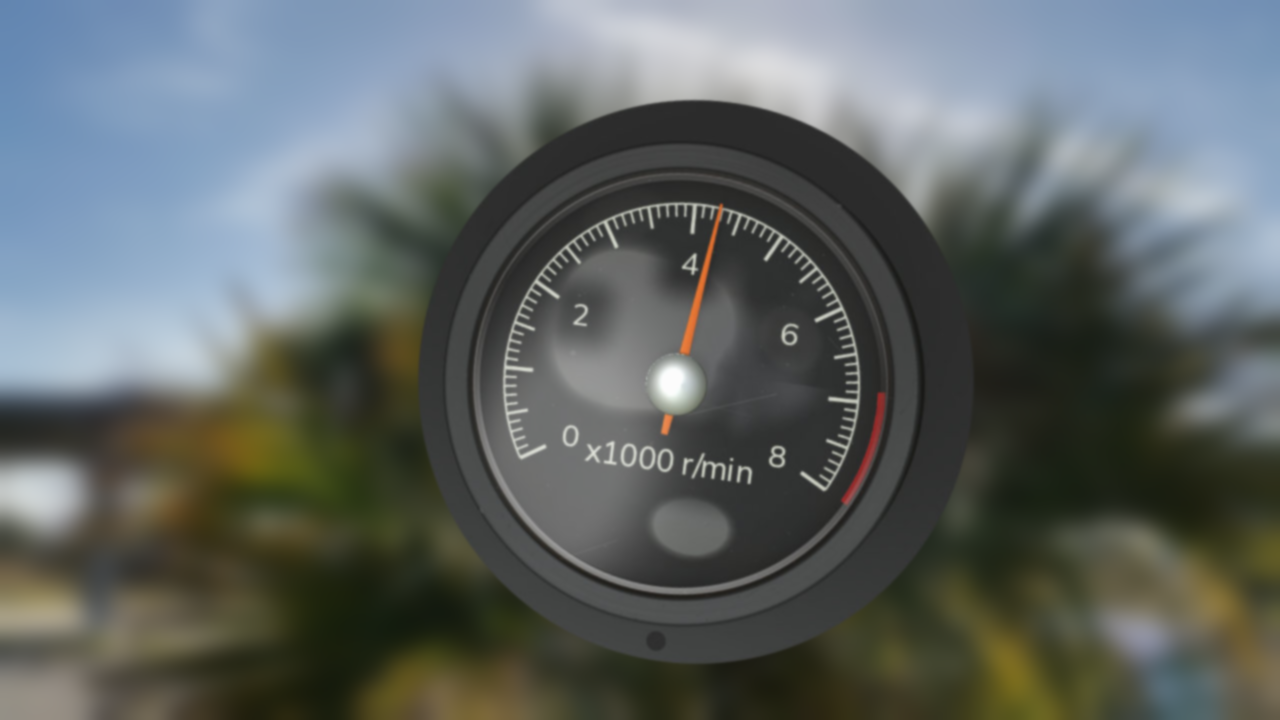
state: 4300 rpm
